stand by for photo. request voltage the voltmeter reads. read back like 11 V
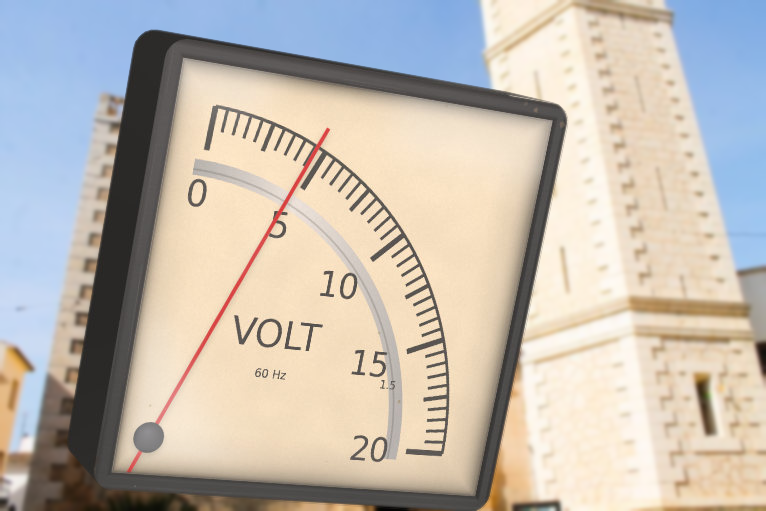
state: 4.5 V
